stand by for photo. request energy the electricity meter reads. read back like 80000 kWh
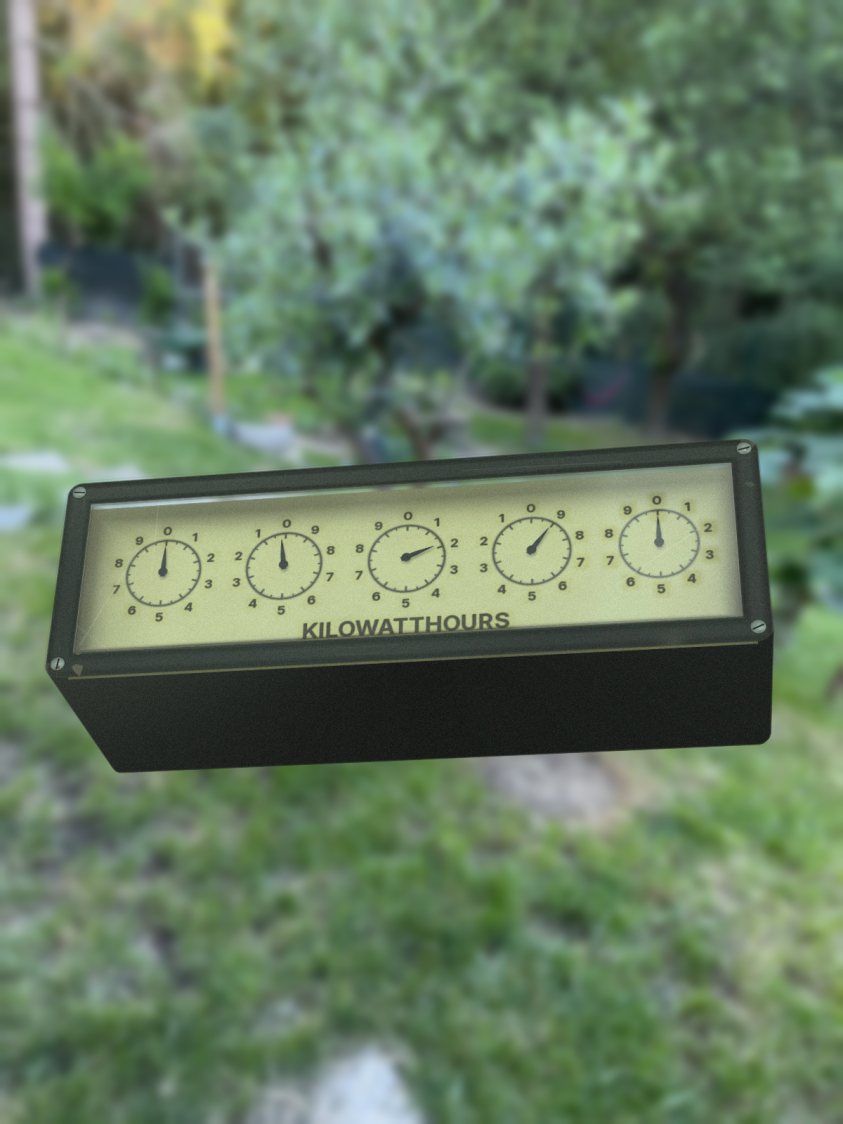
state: 190 kWh
